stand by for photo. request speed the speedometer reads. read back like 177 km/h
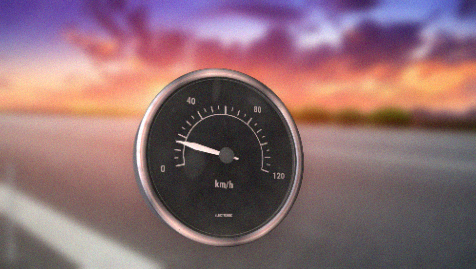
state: 15 km/h
